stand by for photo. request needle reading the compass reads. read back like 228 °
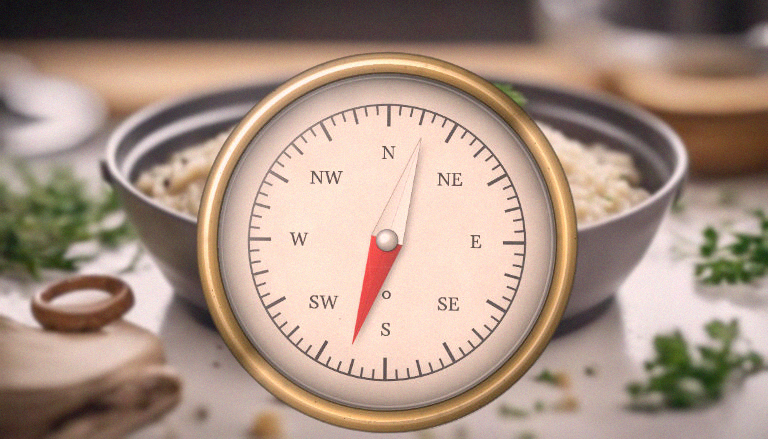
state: 197.5 °
